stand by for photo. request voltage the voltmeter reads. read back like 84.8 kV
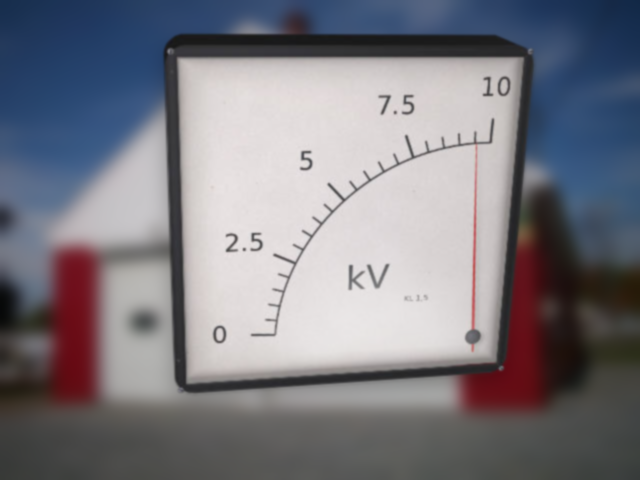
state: 9.5 kV
